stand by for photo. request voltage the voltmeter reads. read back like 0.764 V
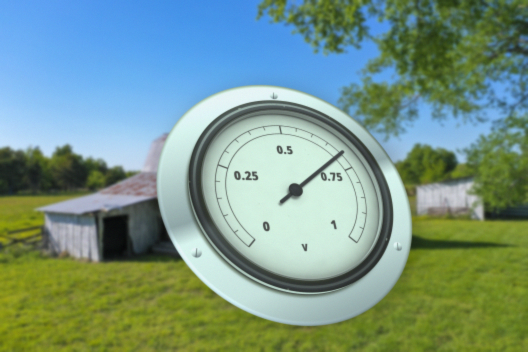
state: 0.7 V
